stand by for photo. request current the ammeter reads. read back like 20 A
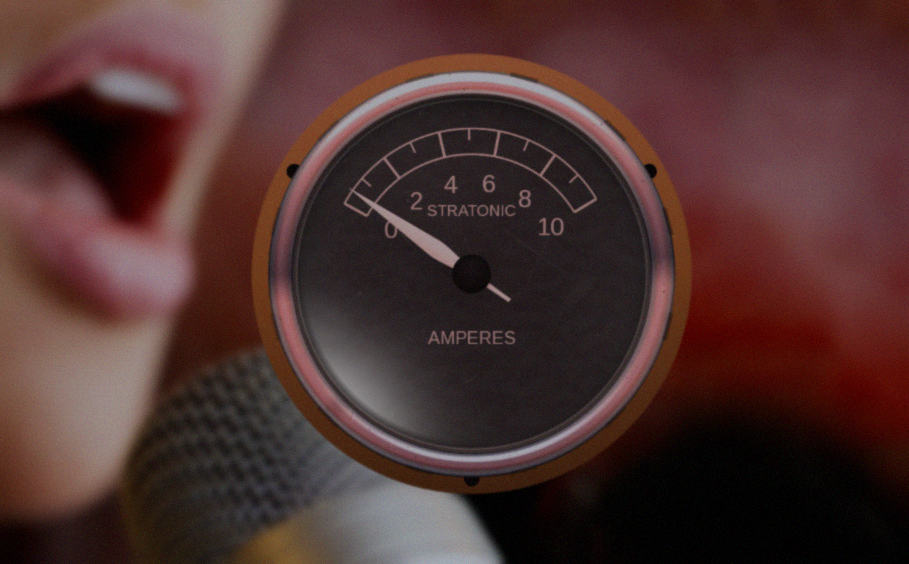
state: 0.5 A
